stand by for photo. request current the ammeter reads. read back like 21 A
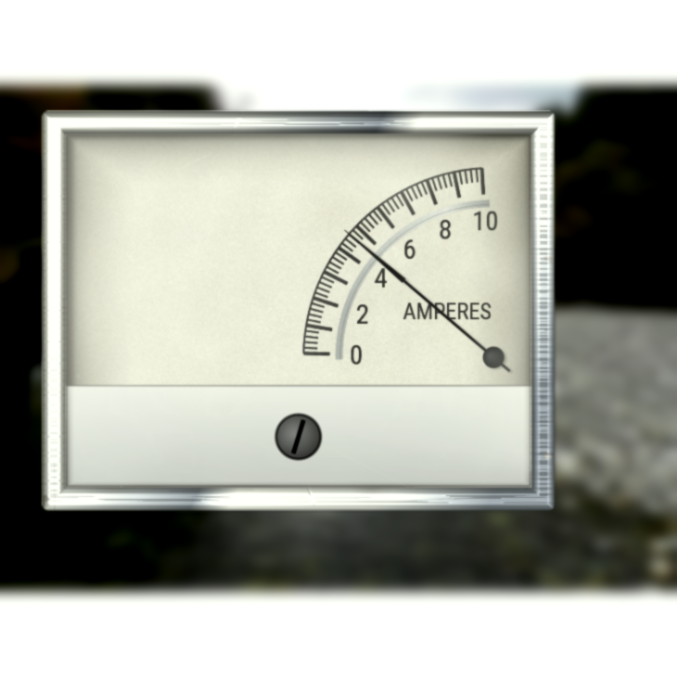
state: 4.6 A
